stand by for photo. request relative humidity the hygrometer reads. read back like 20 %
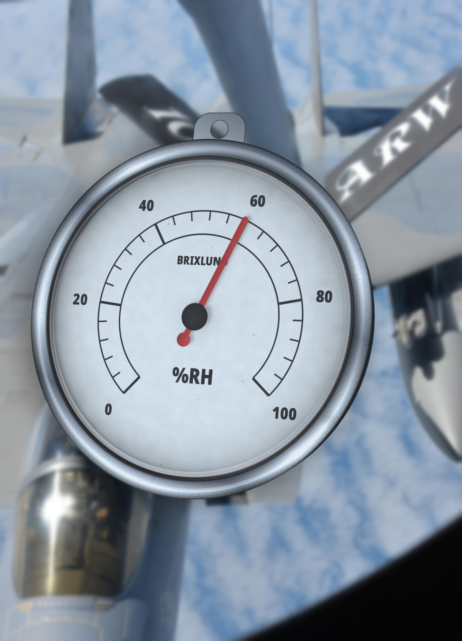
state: 60 %
